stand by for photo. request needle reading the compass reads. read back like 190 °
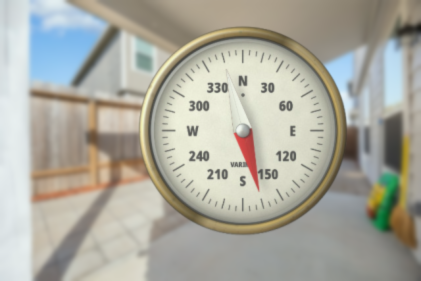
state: 165 °
